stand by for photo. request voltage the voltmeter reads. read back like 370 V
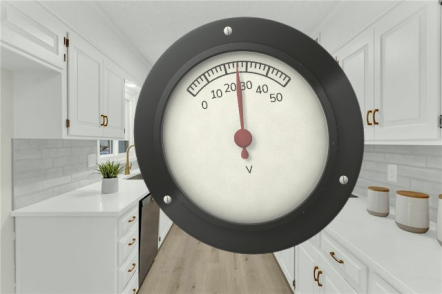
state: 26 V
